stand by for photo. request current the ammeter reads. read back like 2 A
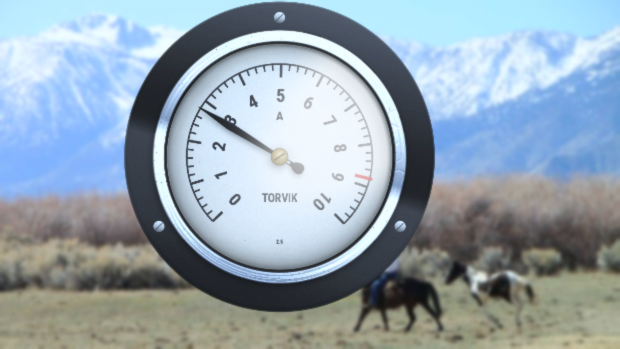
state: 2.8 A
